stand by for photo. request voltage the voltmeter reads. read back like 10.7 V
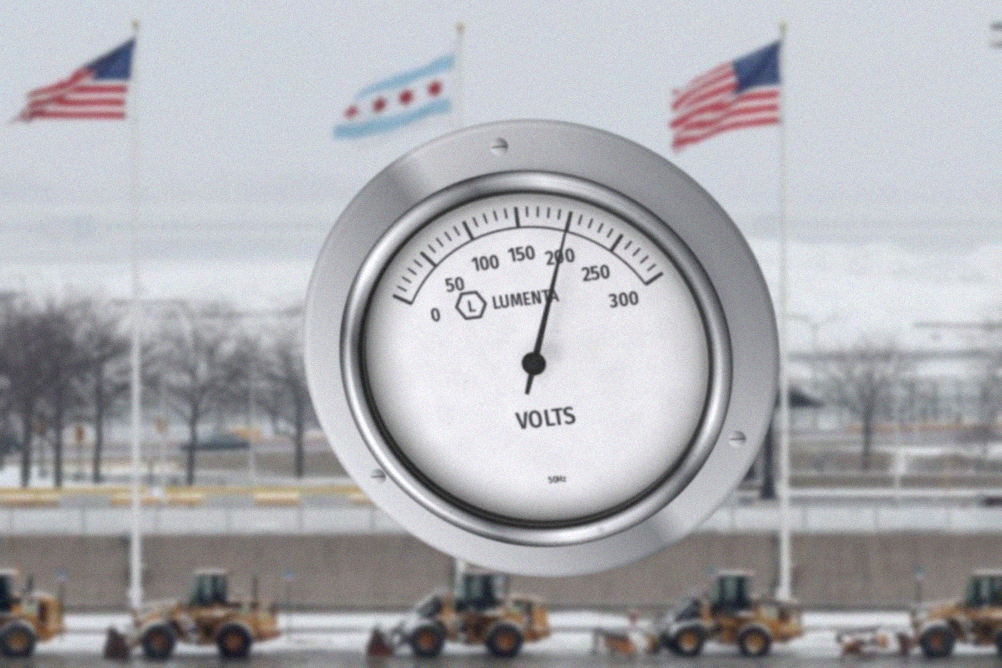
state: 200 V
